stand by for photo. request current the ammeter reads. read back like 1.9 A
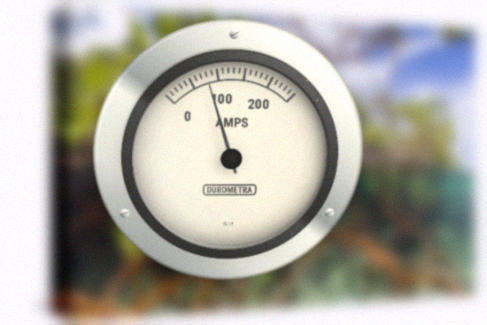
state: 80 A
